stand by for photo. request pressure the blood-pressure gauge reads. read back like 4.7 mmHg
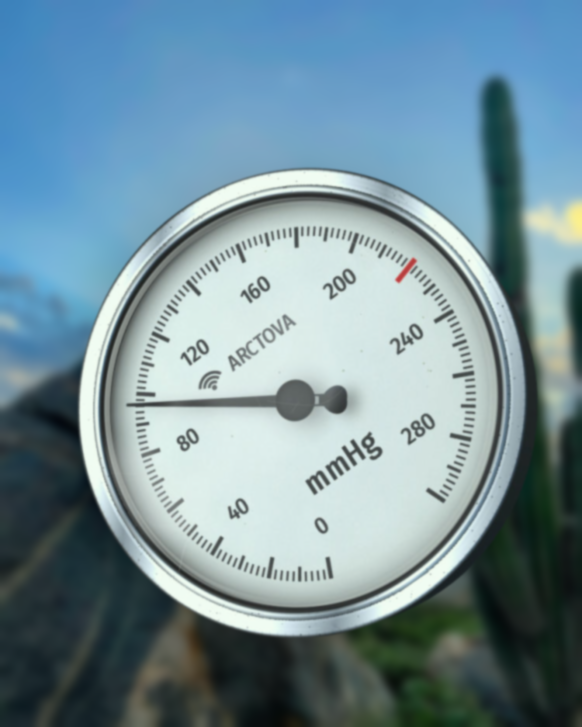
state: 96 mmHg
